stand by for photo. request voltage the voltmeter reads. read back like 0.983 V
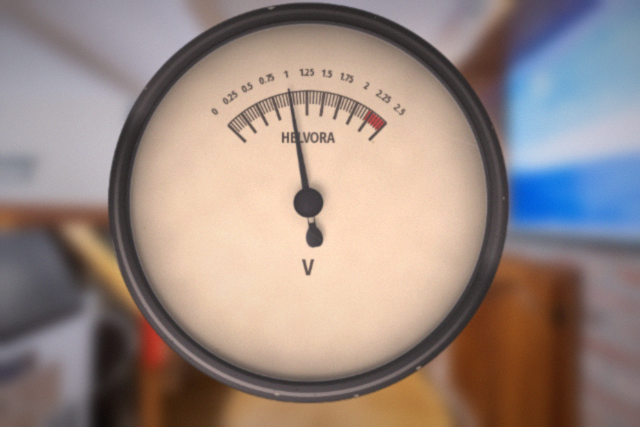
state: 1 V
